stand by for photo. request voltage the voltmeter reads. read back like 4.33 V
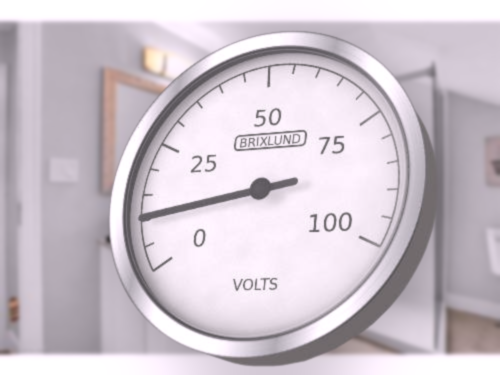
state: 10 V
